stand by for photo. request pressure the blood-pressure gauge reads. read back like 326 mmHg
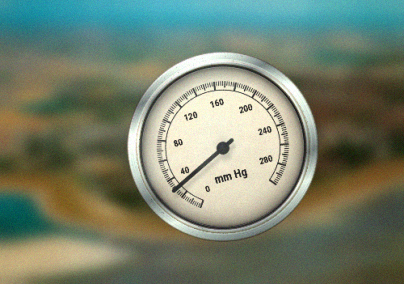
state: 30 mmHg
